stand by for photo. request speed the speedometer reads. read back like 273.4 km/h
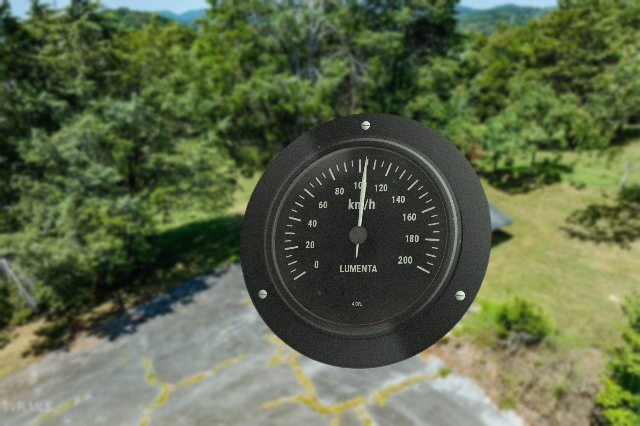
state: 105 km/h
